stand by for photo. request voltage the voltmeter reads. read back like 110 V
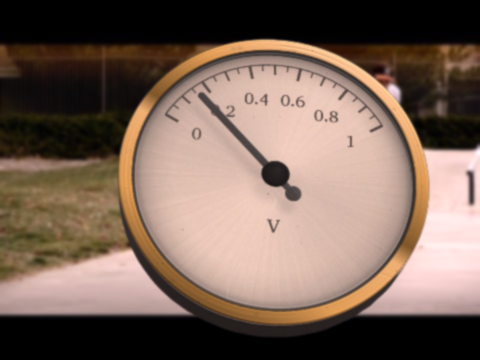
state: 0.15 V
